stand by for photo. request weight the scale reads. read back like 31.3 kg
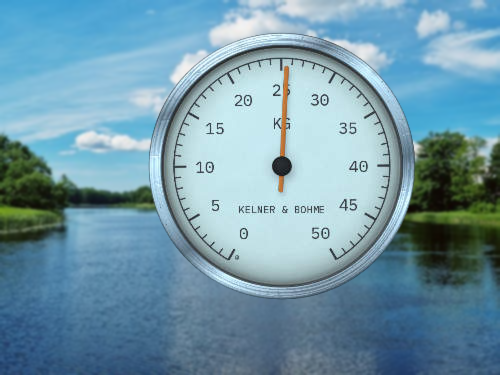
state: 25.5 kg
